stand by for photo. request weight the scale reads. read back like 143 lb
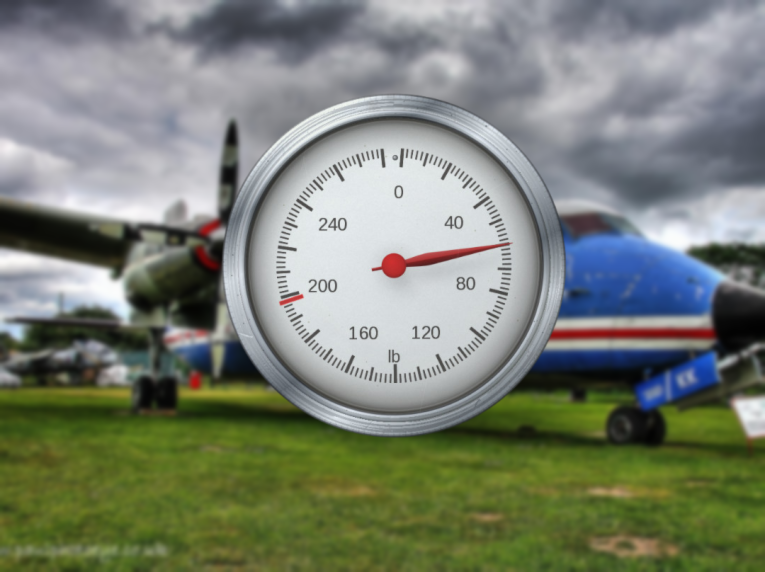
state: 60 lb
